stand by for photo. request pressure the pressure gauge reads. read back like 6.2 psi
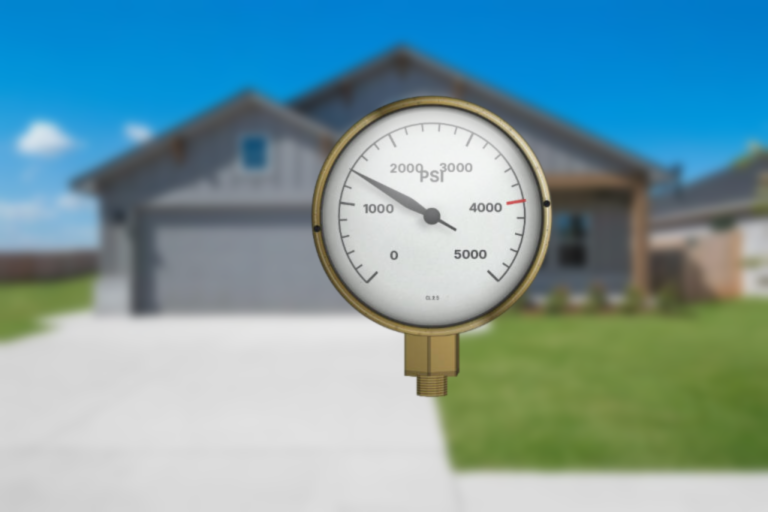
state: 1400 psi
